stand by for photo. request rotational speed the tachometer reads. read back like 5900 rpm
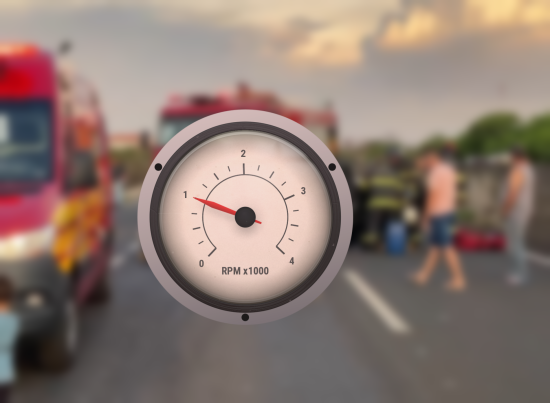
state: 1000 rpm
